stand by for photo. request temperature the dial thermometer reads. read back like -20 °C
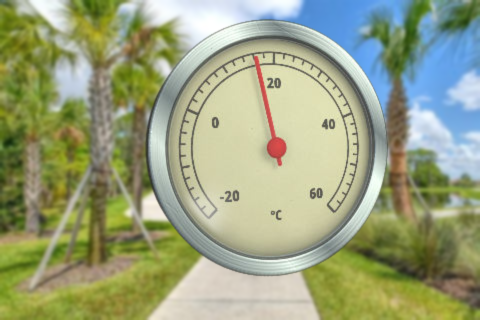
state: 16 °C
